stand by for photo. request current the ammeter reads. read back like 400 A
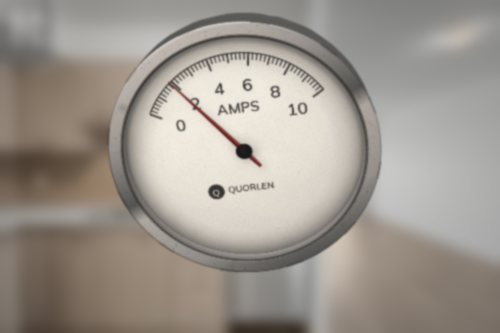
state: 2 A
